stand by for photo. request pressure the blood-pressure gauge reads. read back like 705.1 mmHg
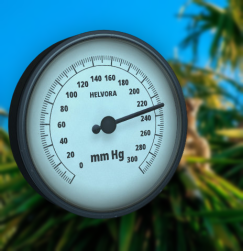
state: 230 mmHg
